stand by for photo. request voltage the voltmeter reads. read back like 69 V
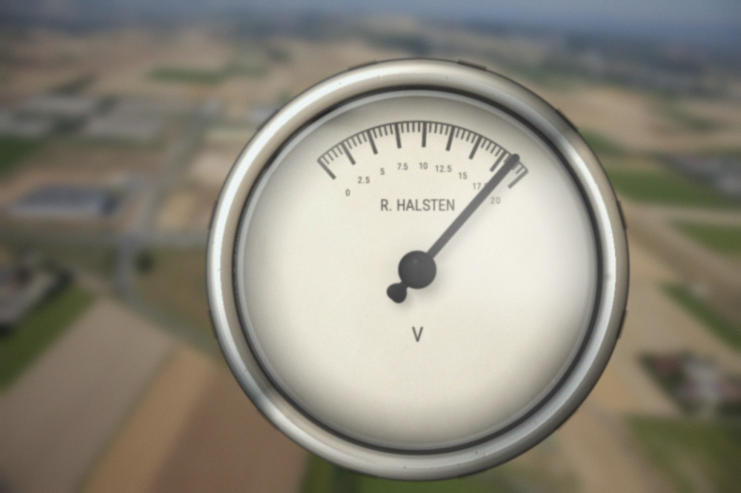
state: 18.5 V
